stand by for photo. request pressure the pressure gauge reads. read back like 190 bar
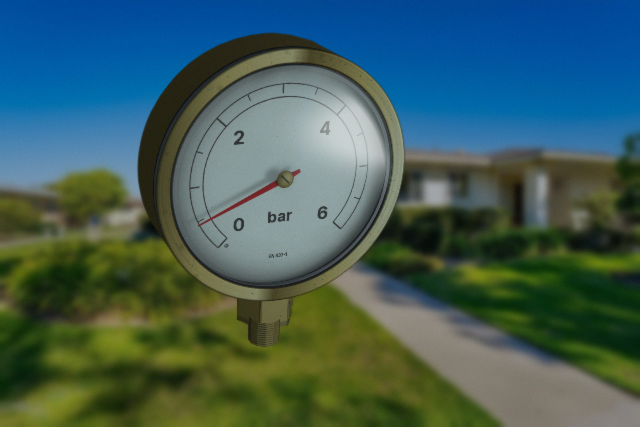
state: 0.5 bar
